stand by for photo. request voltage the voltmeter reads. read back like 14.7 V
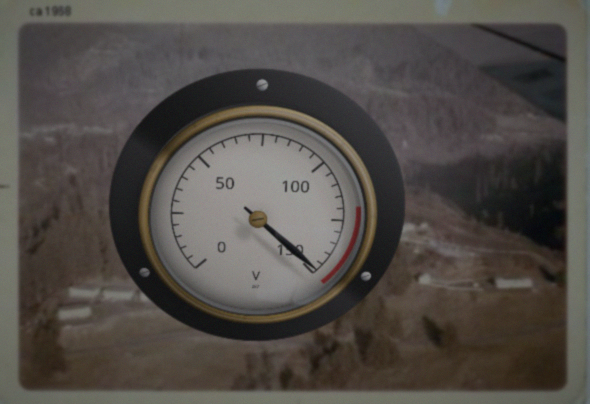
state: 147.5 V
